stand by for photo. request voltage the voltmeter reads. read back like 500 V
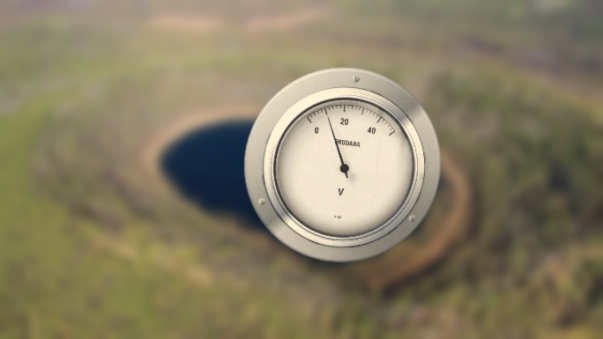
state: 10 V
